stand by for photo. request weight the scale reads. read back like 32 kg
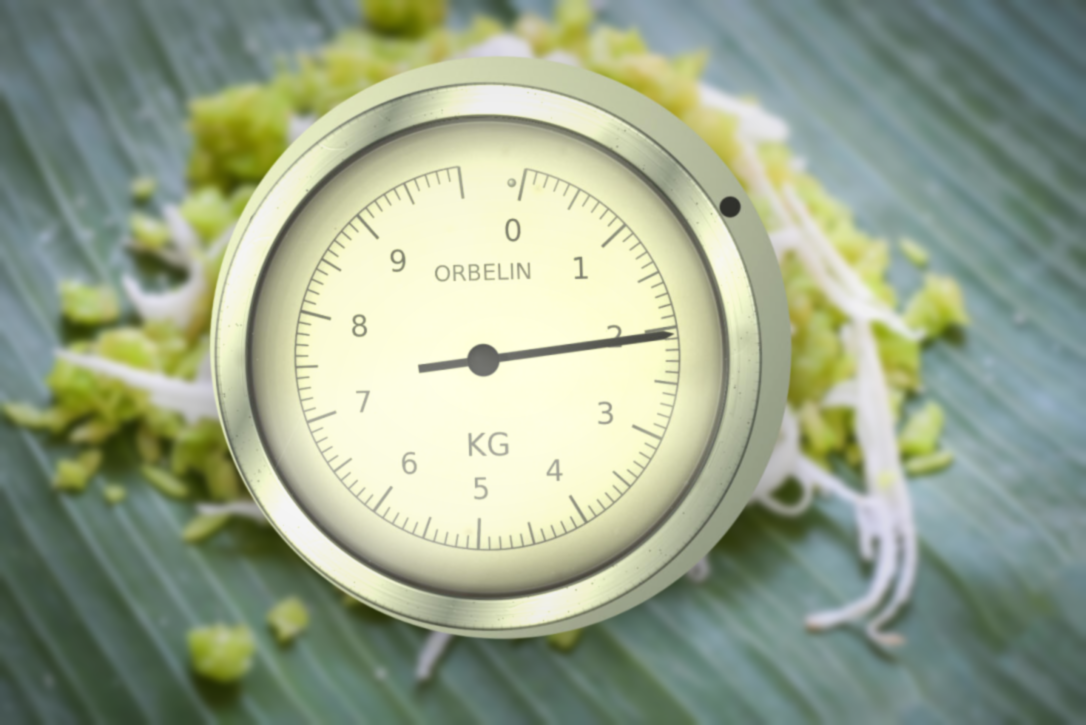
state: 2.05 kg
